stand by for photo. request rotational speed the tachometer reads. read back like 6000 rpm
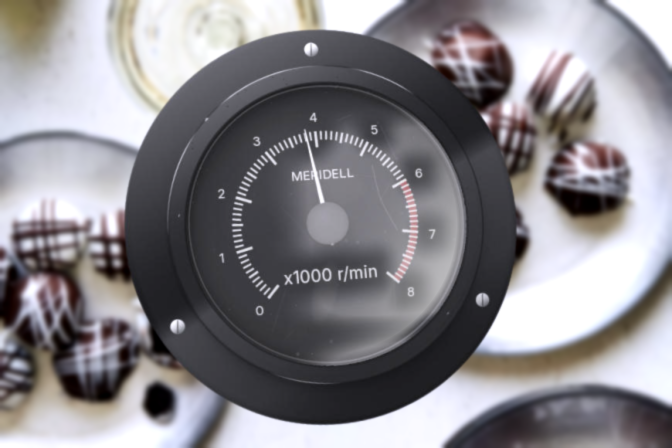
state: 3800 rpm
